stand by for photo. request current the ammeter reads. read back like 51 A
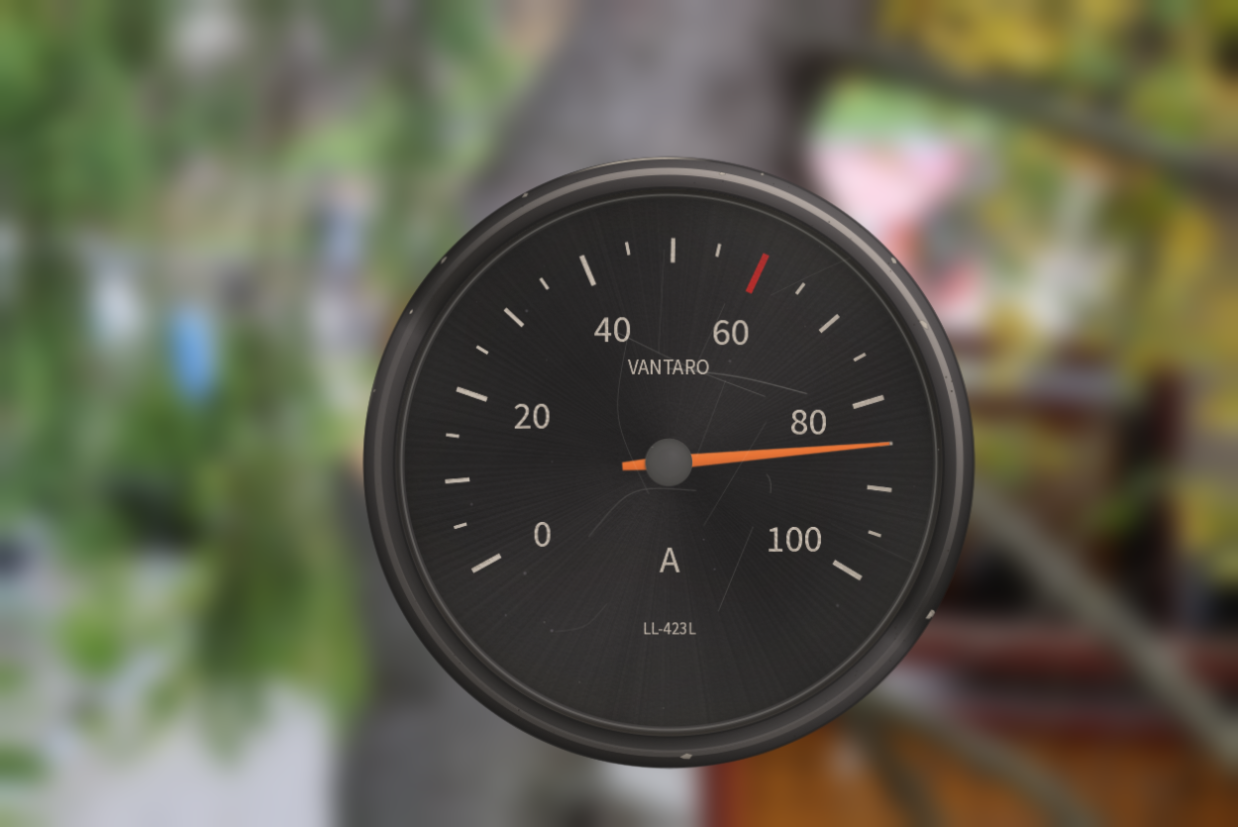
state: 85 A
